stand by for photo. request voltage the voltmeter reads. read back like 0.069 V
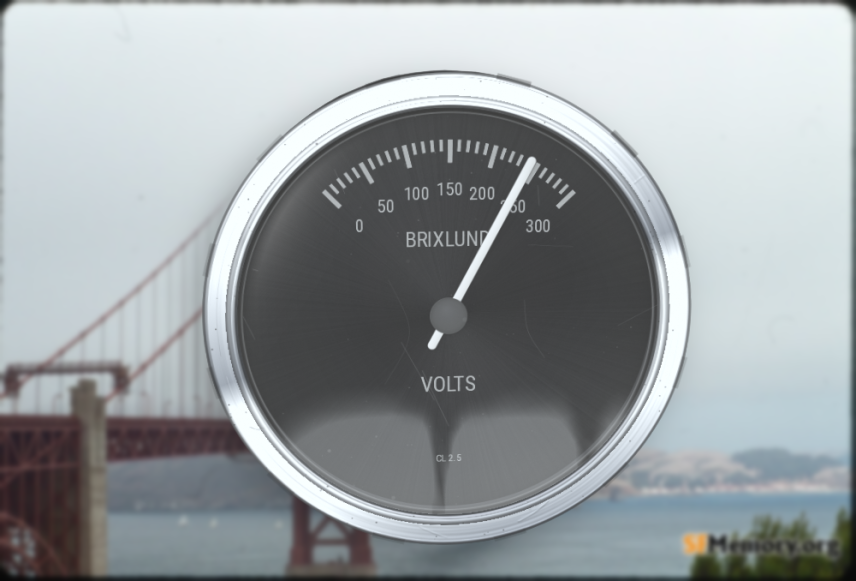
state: 240 V
